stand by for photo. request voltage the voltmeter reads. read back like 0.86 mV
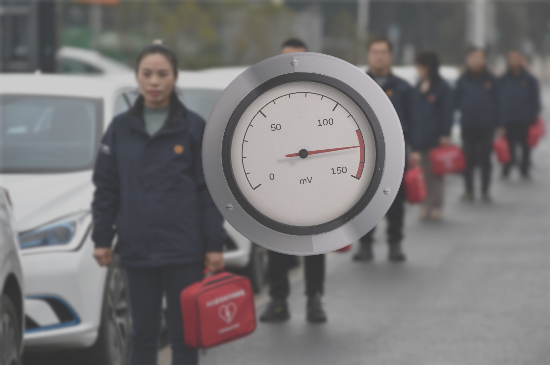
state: 130 mV
